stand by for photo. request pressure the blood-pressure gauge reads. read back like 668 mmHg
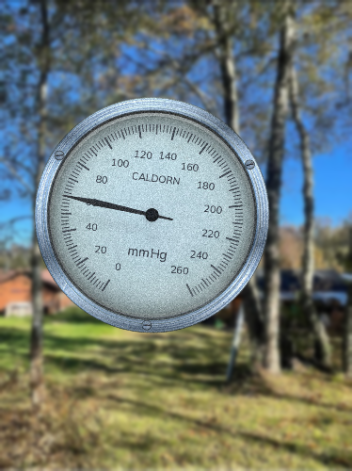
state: 60 mmHg
